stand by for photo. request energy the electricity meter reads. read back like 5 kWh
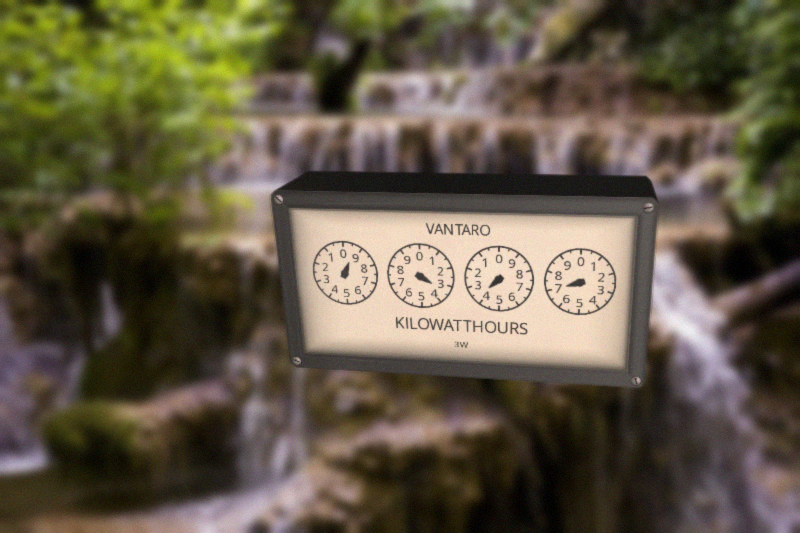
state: 9337 kWh
